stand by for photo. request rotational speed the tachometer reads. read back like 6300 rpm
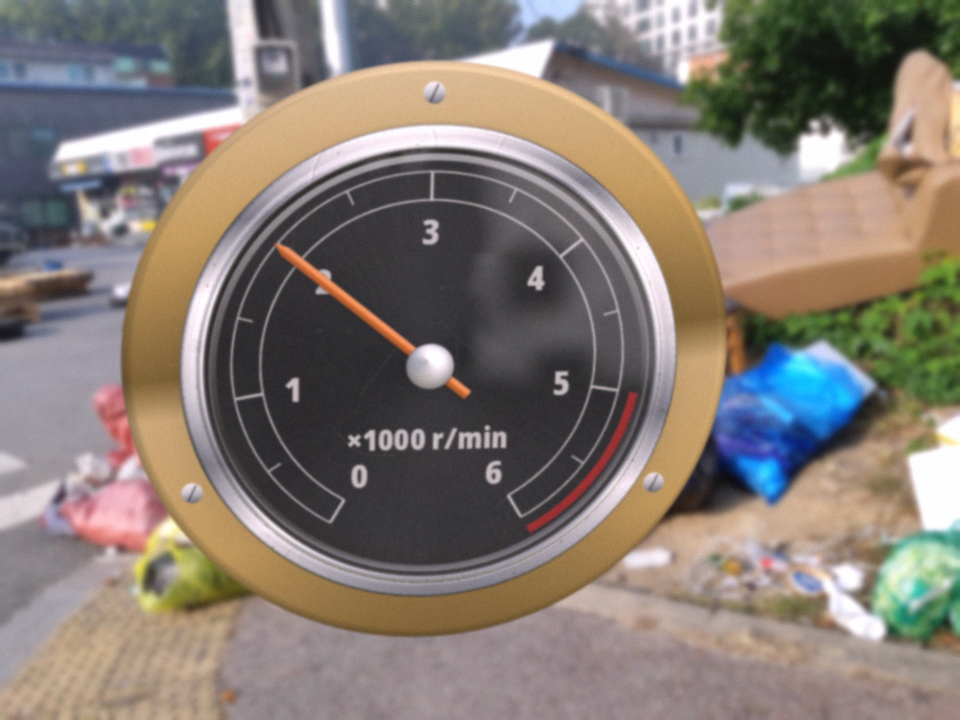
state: 2000 rpm
